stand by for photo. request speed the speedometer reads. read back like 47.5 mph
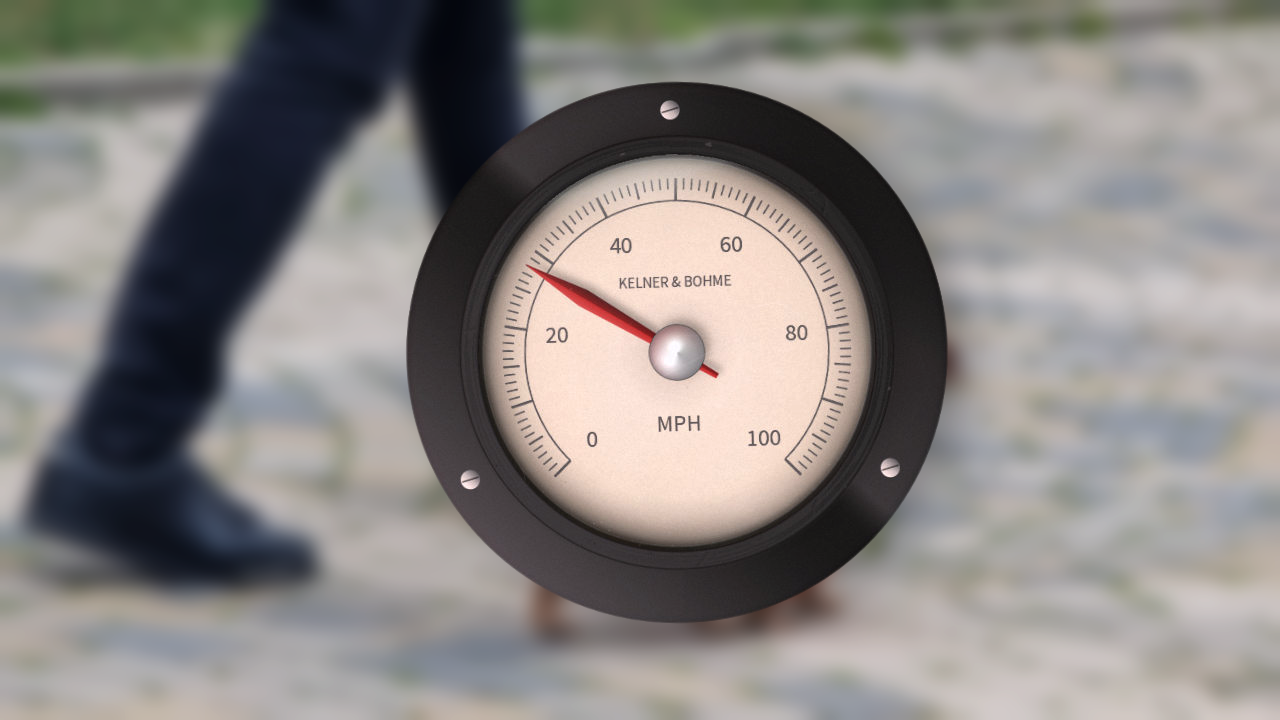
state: 28 mph
